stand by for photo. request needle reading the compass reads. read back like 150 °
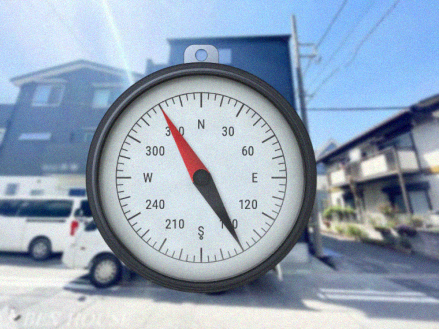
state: 330 °
